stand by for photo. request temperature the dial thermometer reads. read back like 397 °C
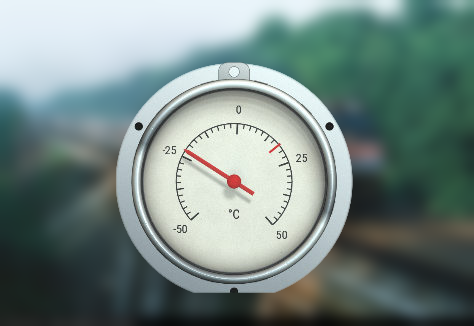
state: -22.5 °C
